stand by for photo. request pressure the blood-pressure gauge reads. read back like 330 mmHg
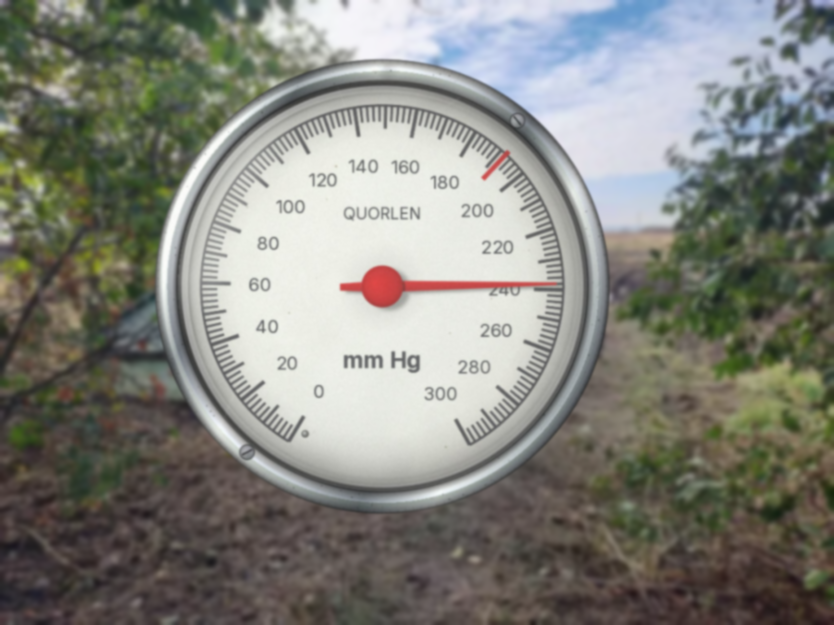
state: 238 mmHg
